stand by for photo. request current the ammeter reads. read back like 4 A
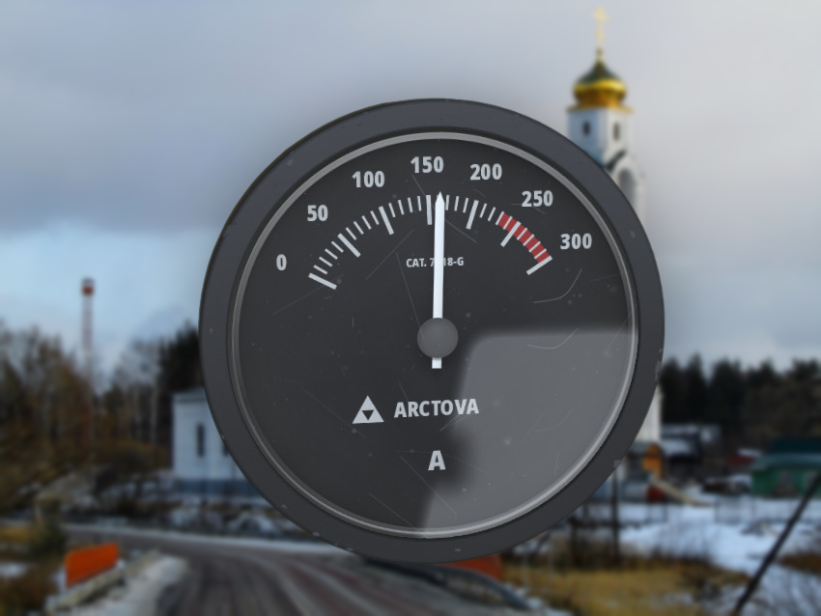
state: 160 A
